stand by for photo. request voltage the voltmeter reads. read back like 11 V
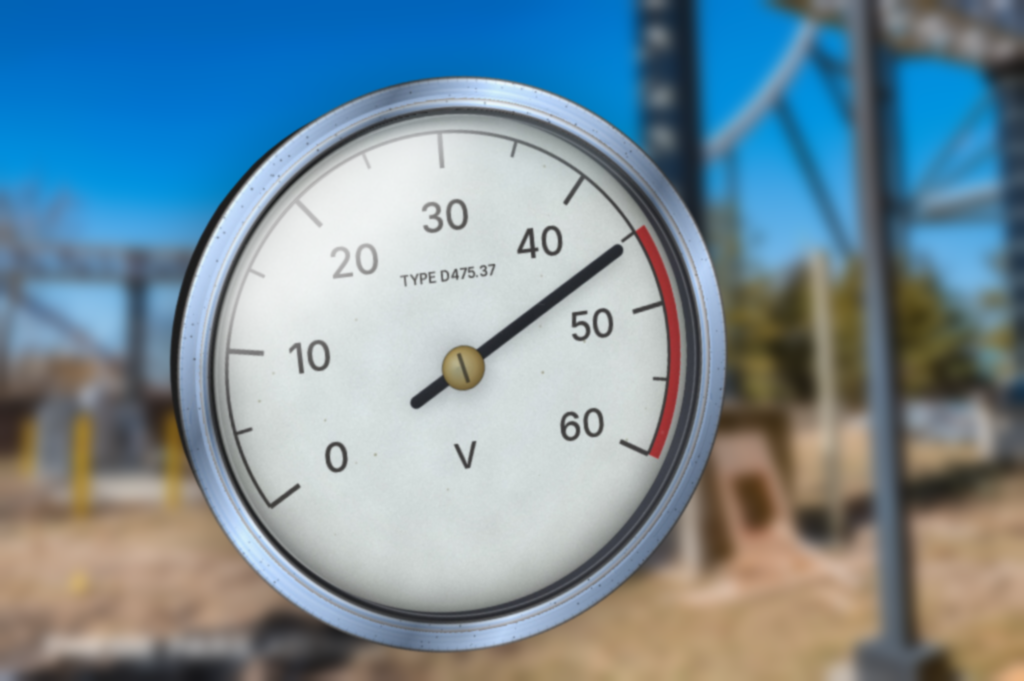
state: 45 V
